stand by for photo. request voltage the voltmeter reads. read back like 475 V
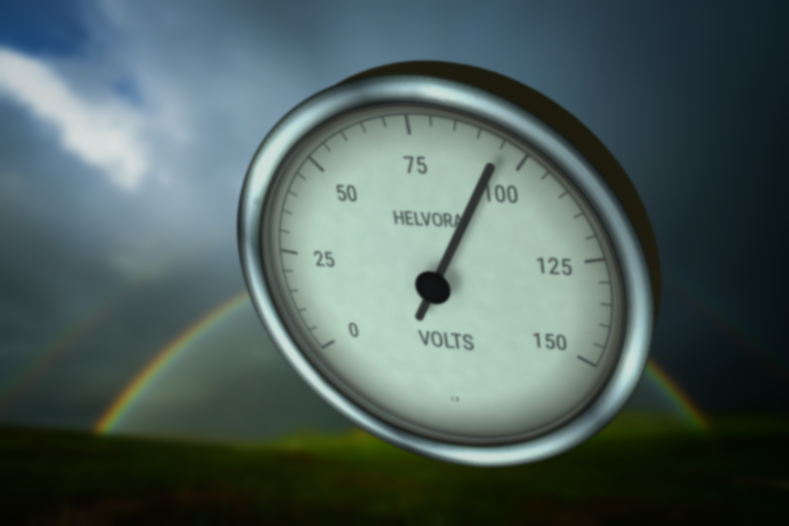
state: 95 V
